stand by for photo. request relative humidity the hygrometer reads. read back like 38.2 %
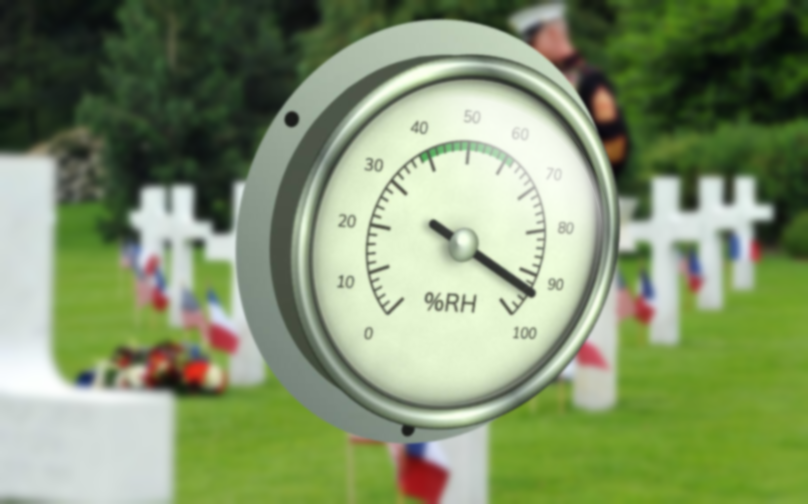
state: 94 %
